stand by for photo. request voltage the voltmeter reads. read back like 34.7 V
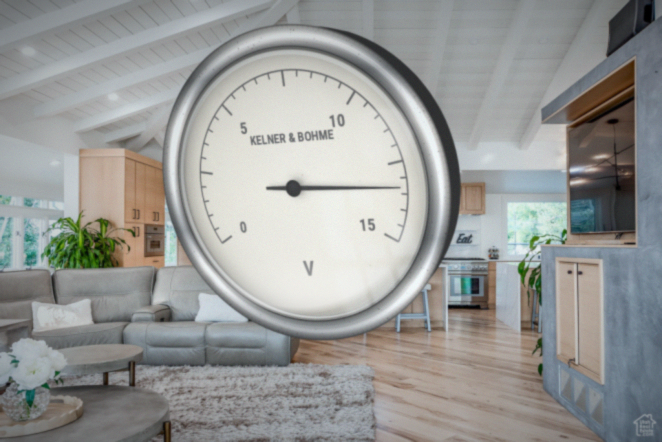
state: 13.25 V
